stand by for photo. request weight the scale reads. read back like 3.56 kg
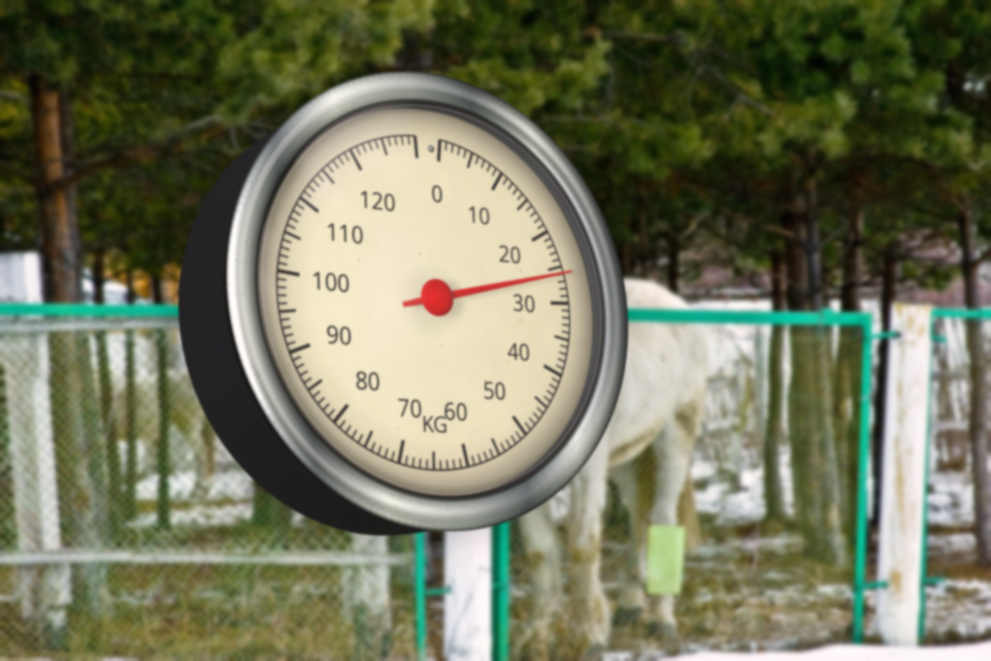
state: 26 kg
